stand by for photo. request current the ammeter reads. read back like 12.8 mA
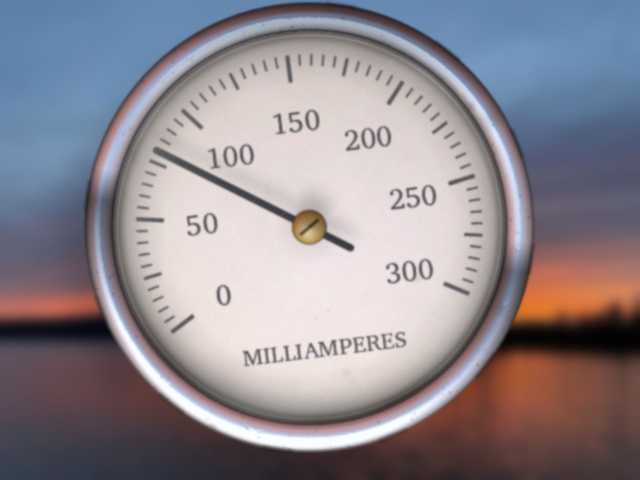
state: 80 mA
